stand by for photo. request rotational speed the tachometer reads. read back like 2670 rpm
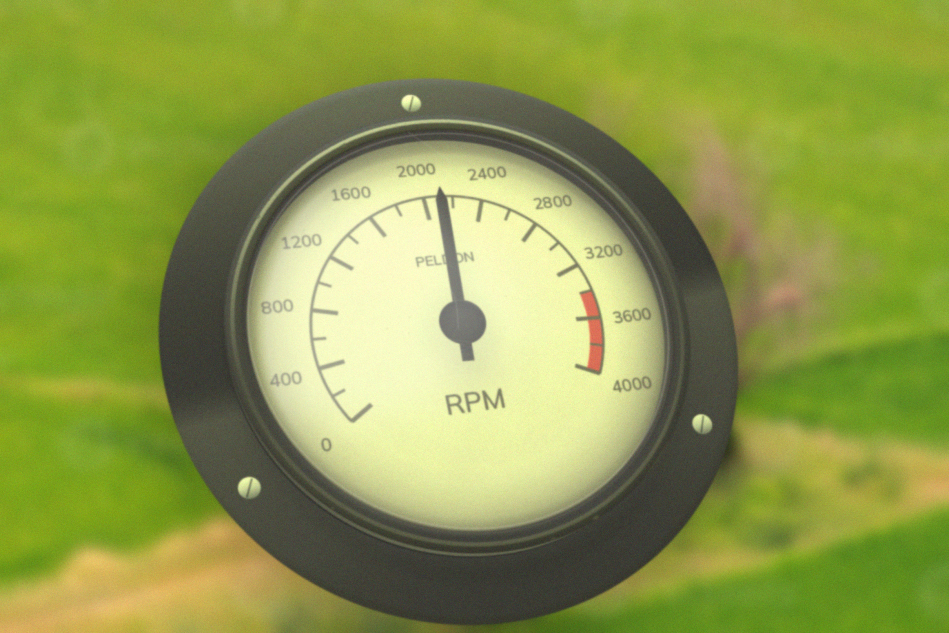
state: 2100 rpm
